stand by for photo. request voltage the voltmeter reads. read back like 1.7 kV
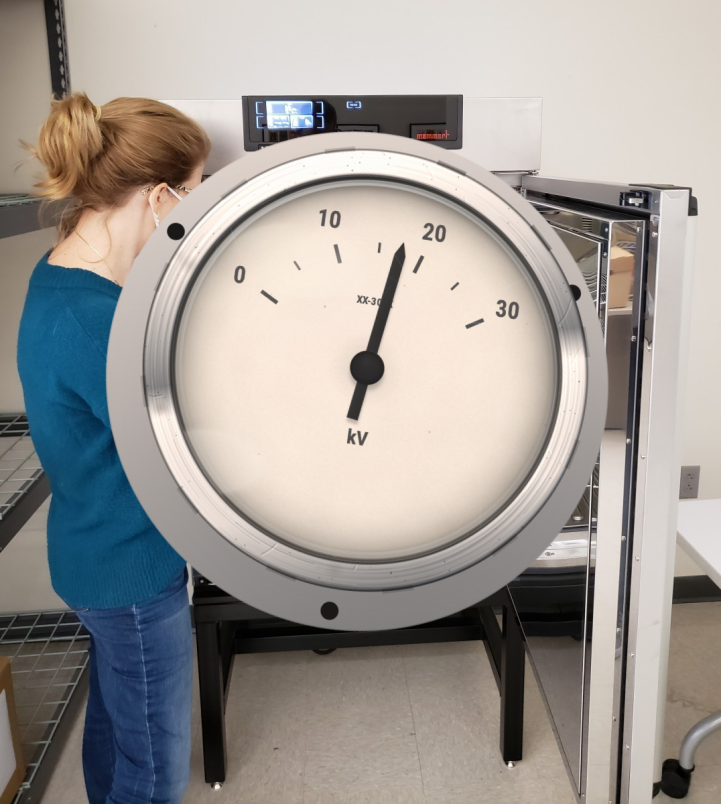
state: 17.5 kV
